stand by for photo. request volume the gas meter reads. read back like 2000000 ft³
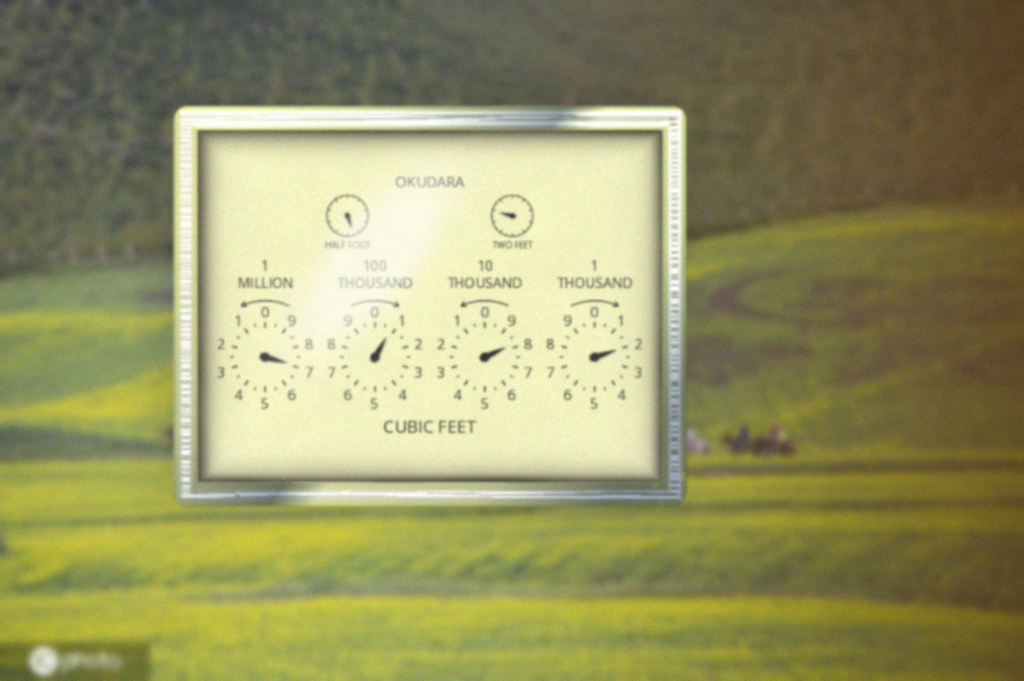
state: 708200 ft³
